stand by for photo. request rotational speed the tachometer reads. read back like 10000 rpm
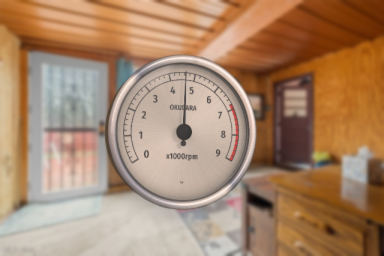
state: 4600 rpm
